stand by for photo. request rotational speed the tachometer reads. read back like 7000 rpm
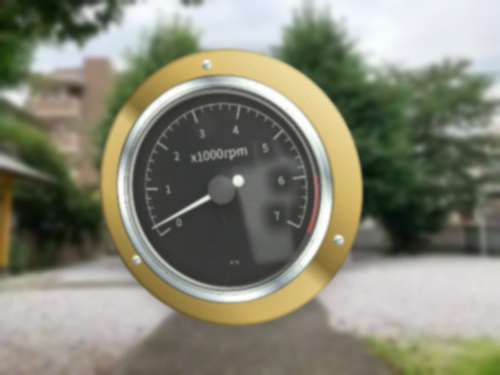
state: 200 rpm
